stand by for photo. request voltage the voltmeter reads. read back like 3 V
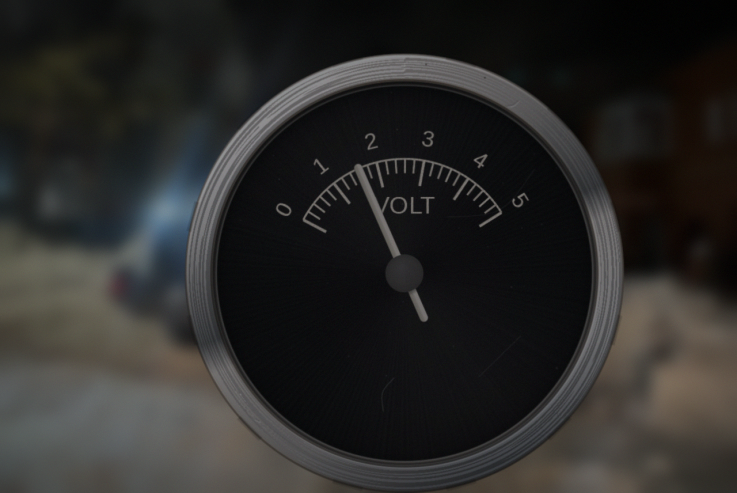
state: 1.6 V
